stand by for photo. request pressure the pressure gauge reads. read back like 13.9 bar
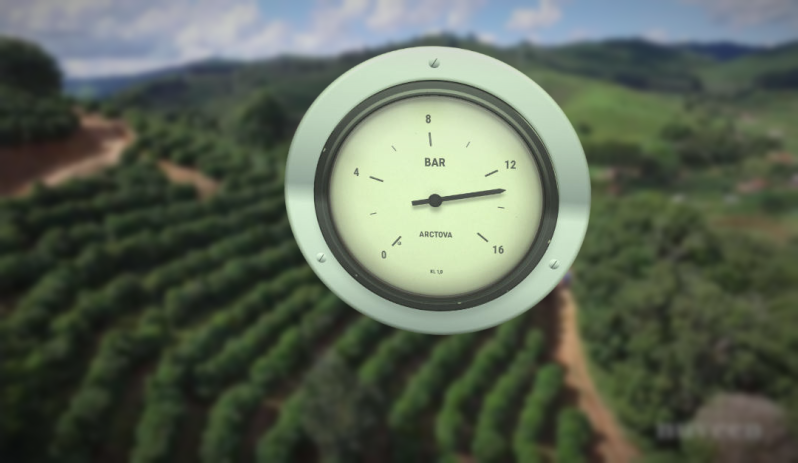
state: 13 bar
